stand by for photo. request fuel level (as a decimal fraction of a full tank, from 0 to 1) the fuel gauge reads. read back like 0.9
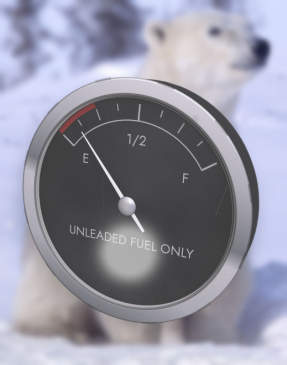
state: 0.125
